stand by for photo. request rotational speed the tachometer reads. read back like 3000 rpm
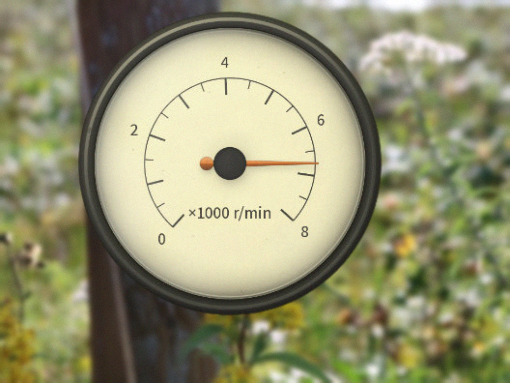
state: 6750 rpm
